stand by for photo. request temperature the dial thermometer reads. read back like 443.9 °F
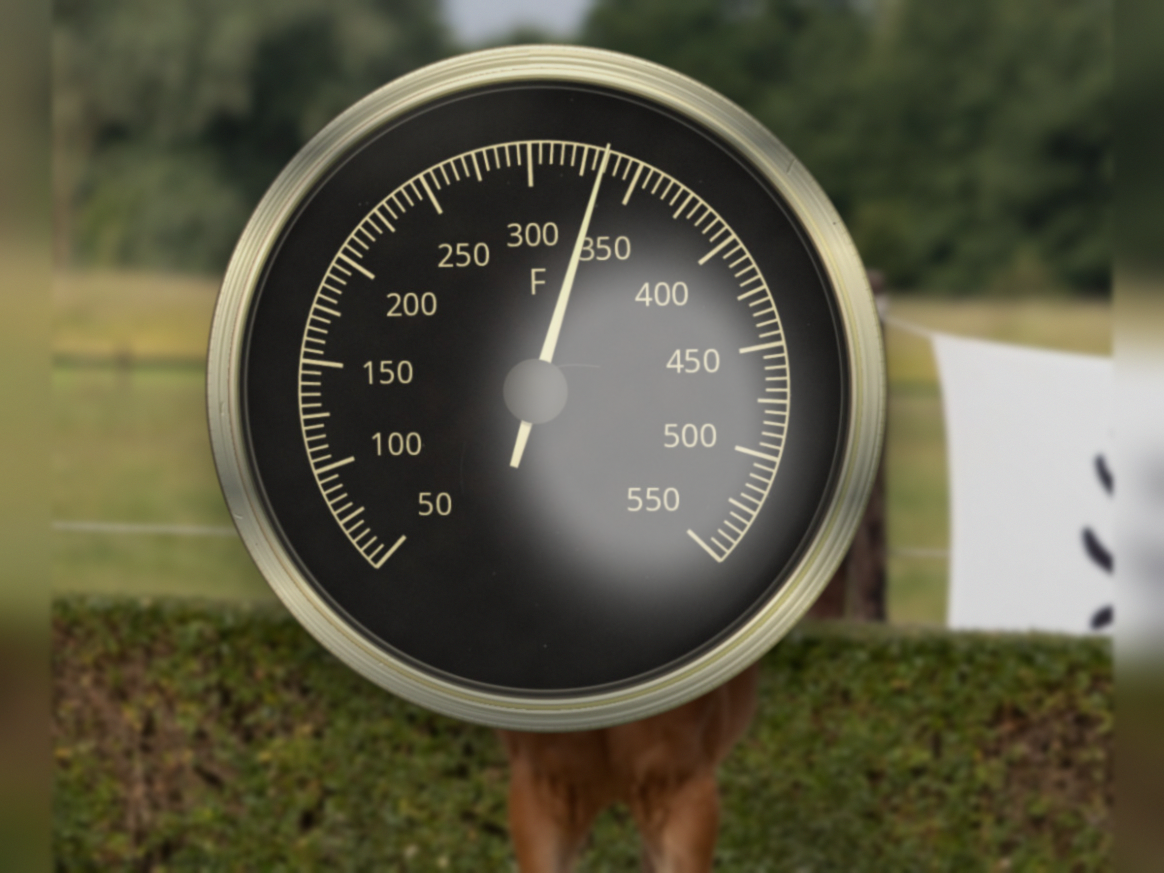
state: 335 °F
